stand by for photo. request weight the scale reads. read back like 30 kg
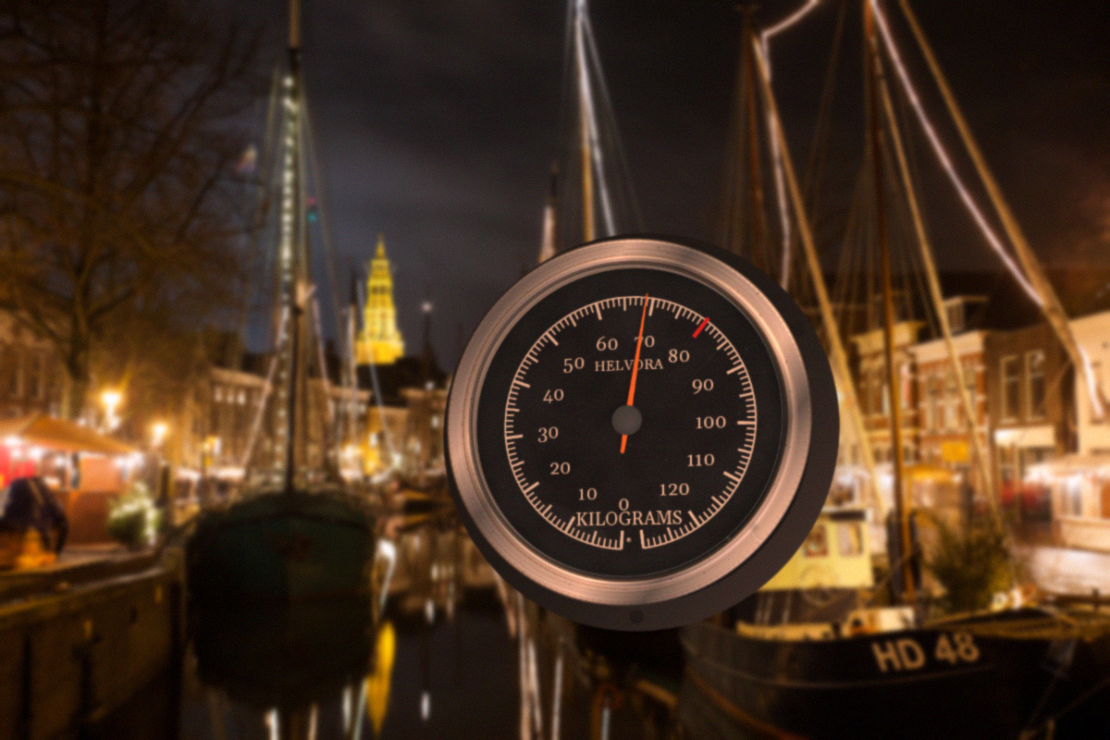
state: 69 kg
